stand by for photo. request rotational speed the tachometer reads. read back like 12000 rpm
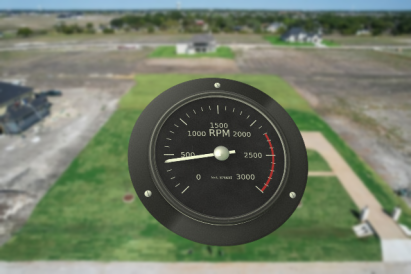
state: 400 rpm
